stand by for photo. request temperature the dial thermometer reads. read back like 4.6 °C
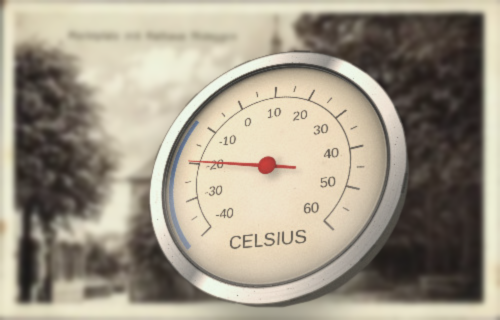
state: -20 °C
